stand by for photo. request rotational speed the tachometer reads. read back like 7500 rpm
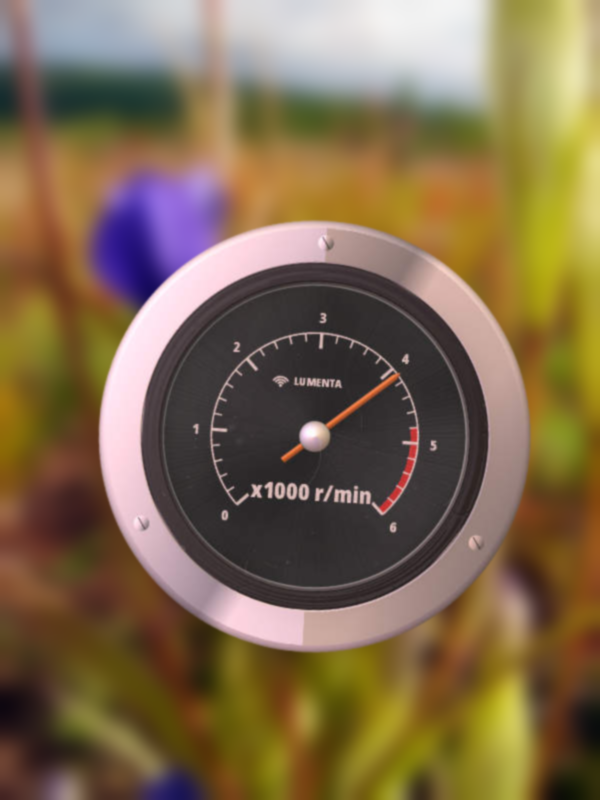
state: 4100 rpm
